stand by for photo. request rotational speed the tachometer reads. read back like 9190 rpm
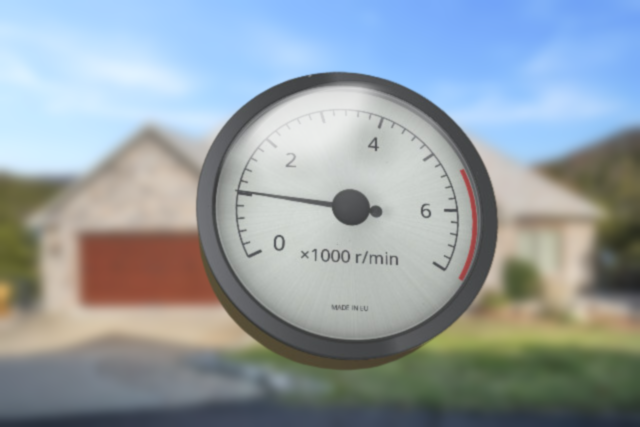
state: 1000 rpm
